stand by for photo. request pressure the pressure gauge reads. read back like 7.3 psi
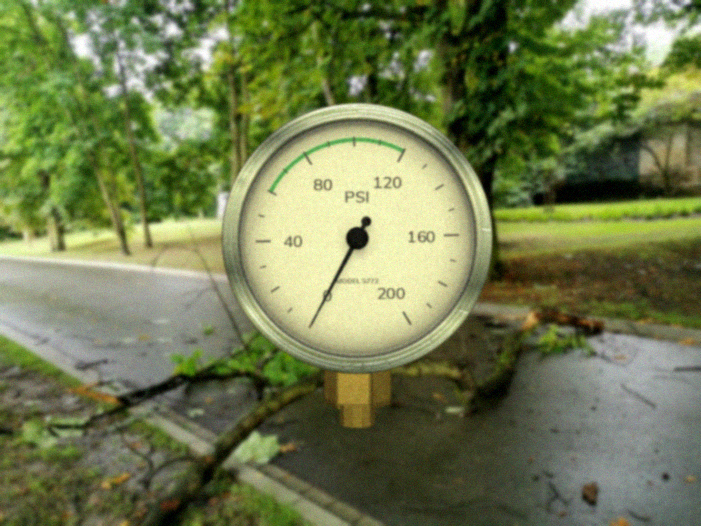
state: 0 psi
